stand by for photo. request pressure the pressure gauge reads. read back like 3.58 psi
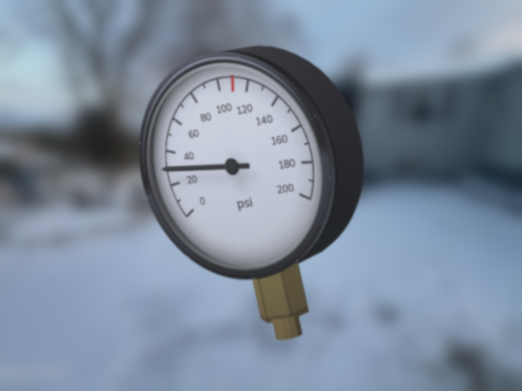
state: 30 psi
